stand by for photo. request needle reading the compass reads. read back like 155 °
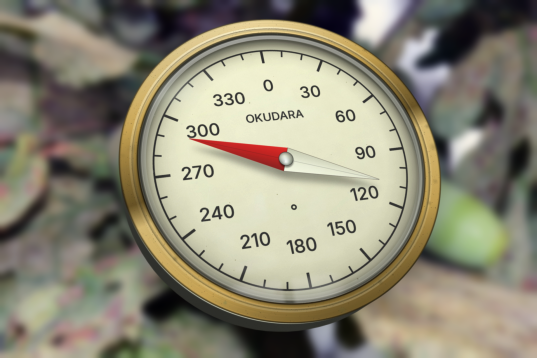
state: 290 °
